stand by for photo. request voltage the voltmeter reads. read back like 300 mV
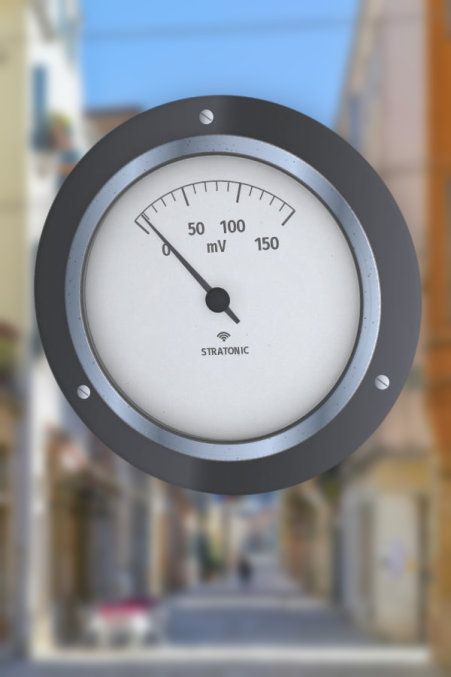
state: 10 mV
